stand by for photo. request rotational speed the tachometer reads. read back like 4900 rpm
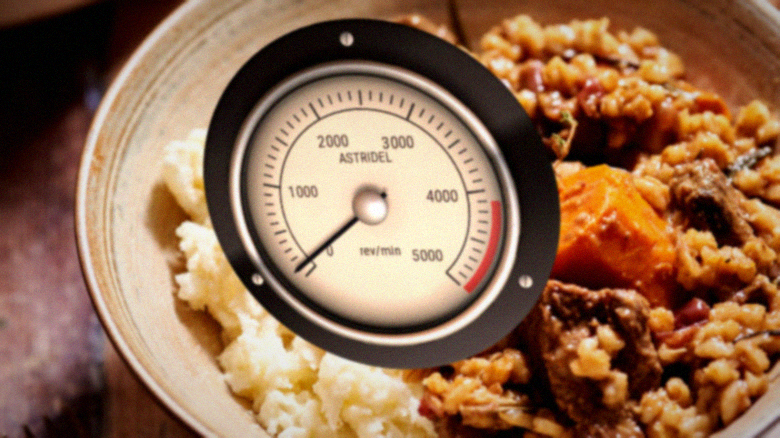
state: 100 rpm
